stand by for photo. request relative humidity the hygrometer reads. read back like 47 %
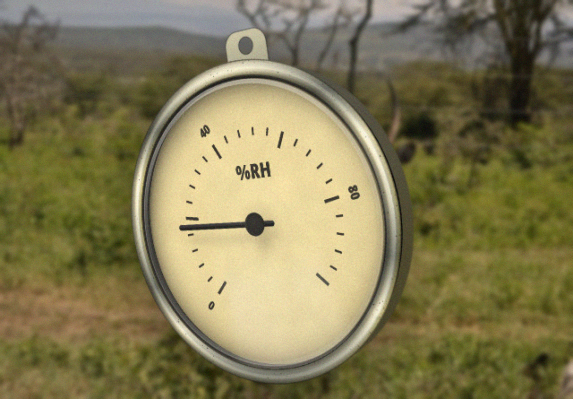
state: 18 %
